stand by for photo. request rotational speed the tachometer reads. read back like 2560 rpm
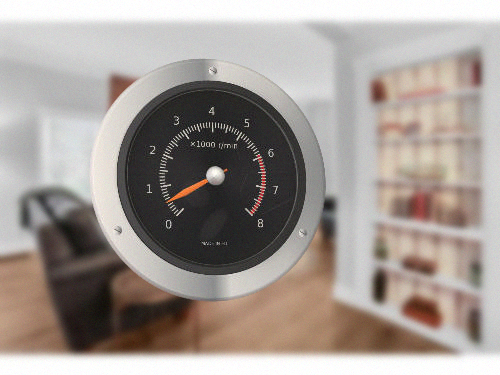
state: 500 rpm
